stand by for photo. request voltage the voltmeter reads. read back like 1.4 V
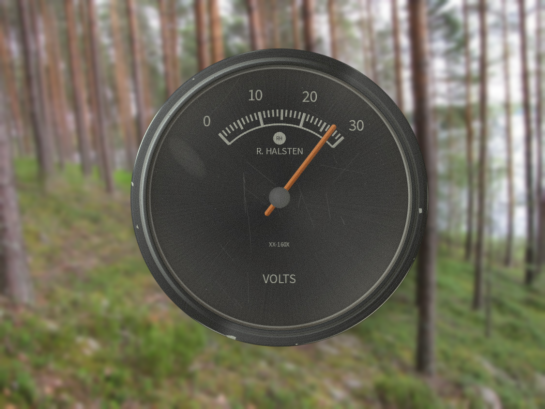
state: 27 V
